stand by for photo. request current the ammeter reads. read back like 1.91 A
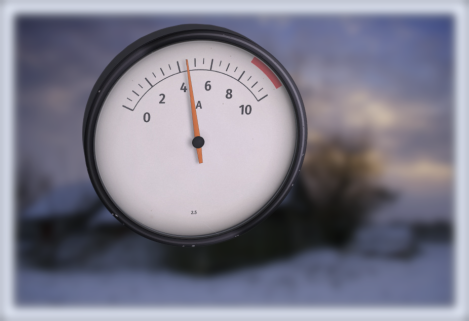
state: 4.5 A
